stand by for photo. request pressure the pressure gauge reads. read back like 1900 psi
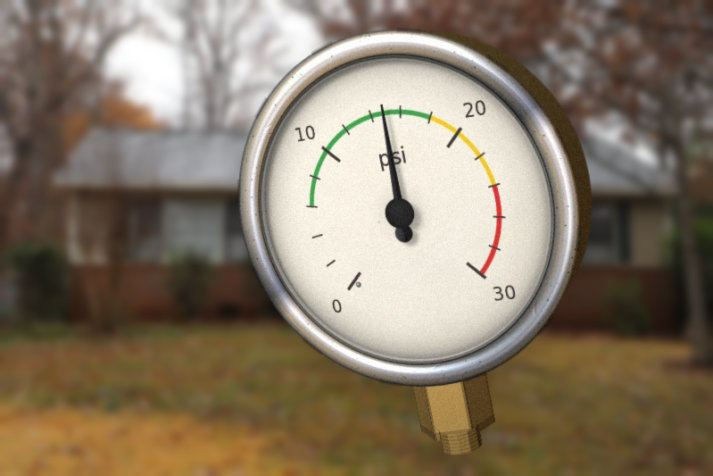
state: 15 psi
